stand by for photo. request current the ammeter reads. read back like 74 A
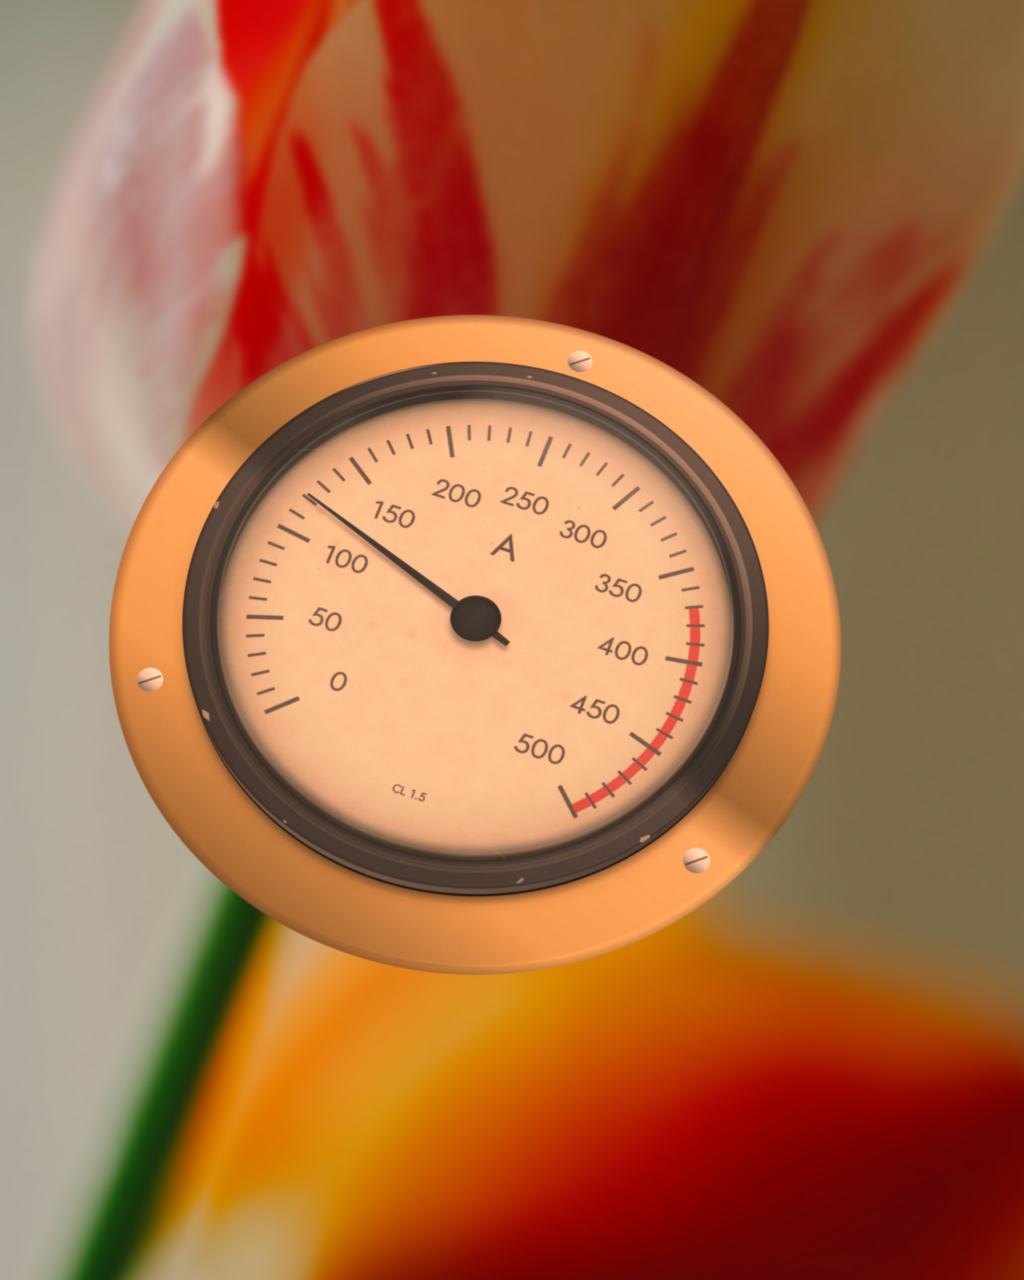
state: 120 A
